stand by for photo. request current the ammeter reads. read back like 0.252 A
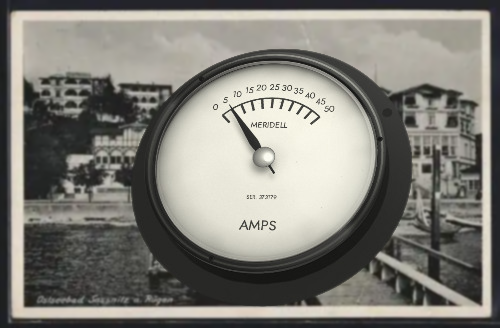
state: 5 A
